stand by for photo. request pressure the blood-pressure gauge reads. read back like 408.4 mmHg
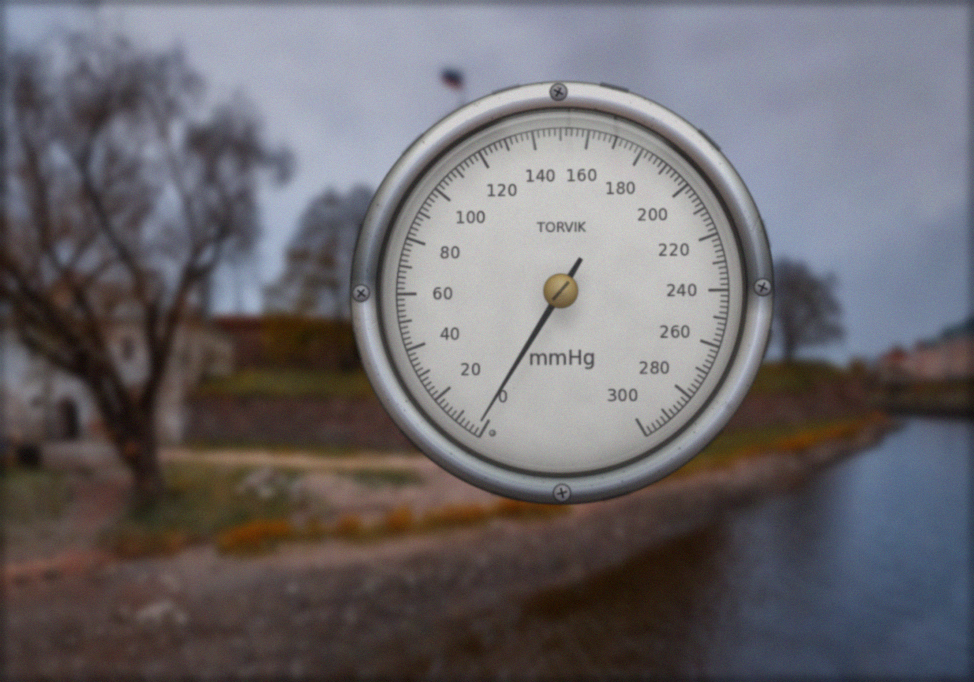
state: 2 mmHg
